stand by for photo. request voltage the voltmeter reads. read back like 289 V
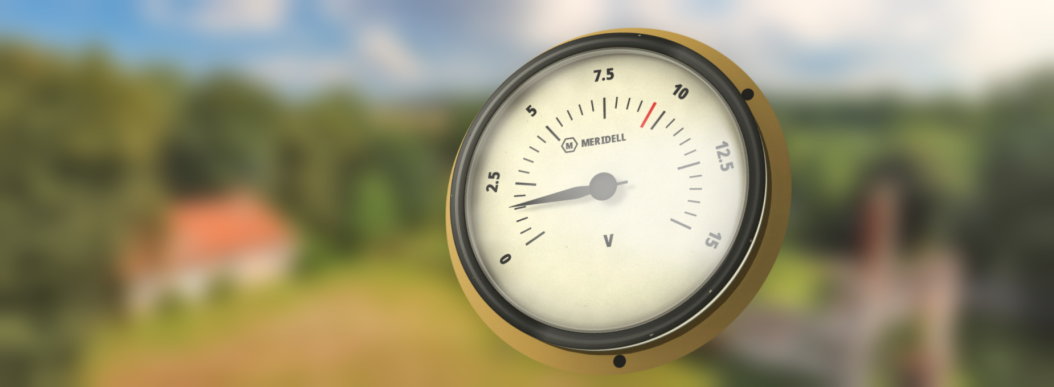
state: 1.5 V
